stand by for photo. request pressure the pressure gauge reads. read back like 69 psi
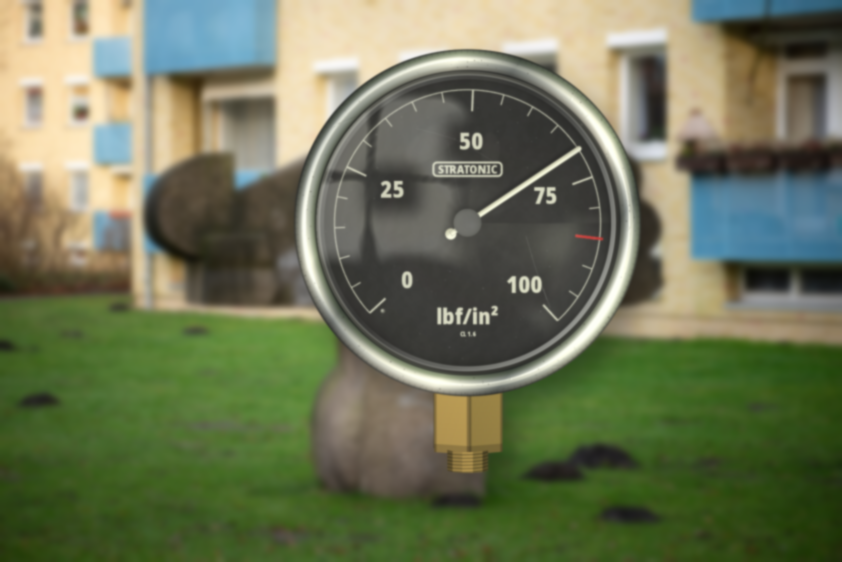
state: 70 psi
